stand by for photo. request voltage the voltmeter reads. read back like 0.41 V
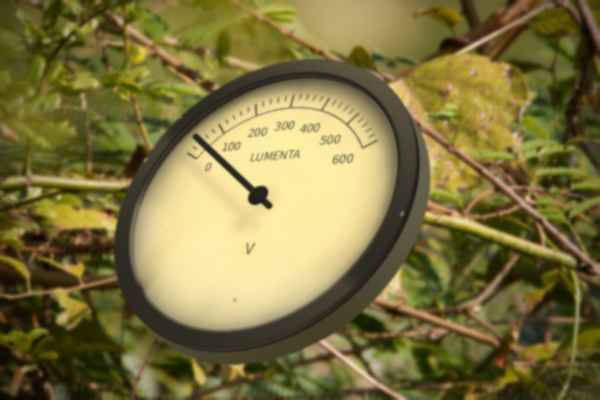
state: 40 V
